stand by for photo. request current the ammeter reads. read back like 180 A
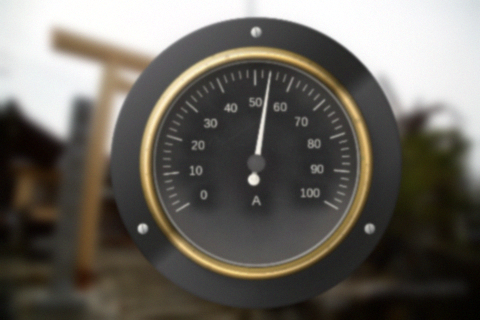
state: 54 A
